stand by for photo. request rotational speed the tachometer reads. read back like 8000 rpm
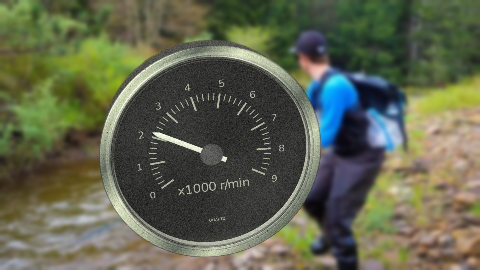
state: 2200 rpm
